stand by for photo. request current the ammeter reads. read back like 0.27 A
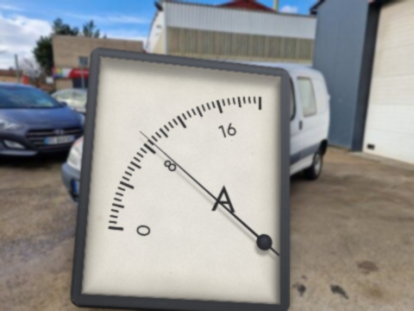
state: 8.5 A
